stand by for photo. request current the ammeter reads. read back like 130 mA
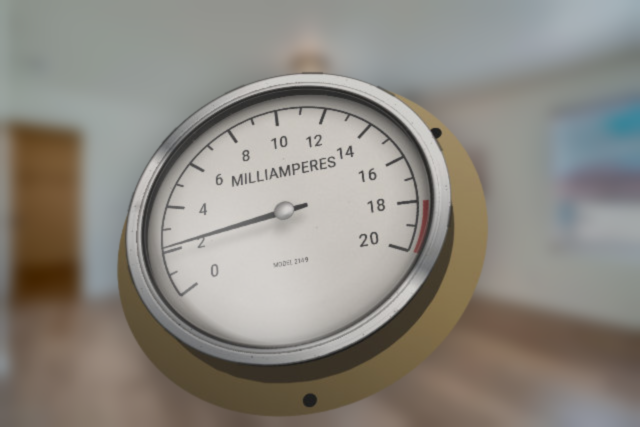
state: 2 mA
